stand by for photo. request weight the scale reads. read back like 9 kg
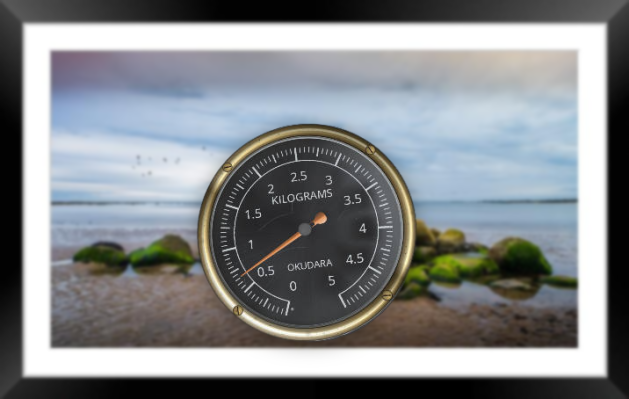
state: 0.65 kg
